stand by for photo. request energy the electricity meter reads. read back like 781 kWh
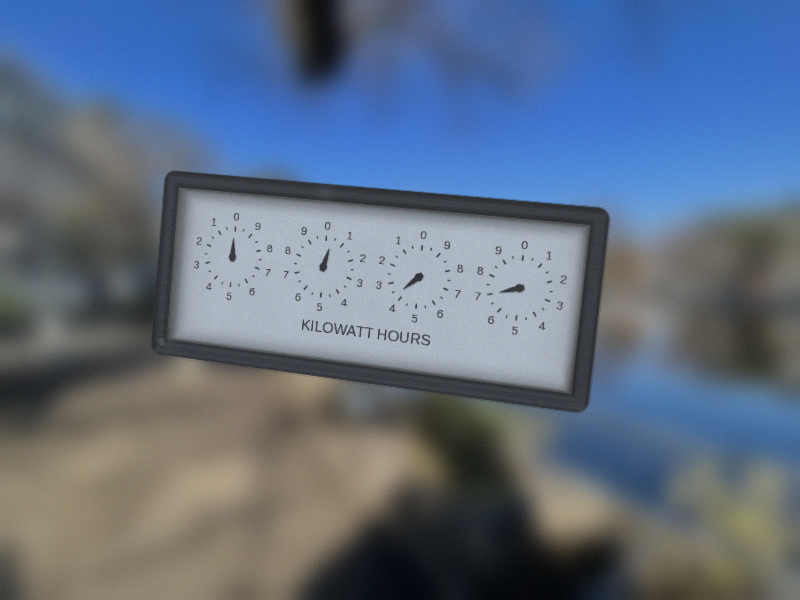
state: 37 kWh
